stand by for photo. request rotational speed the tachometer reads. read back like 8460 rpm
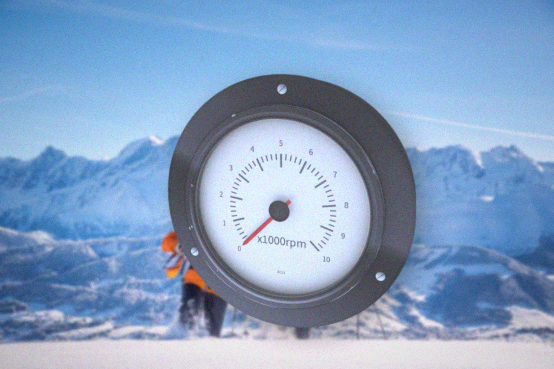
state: 0 rpm
